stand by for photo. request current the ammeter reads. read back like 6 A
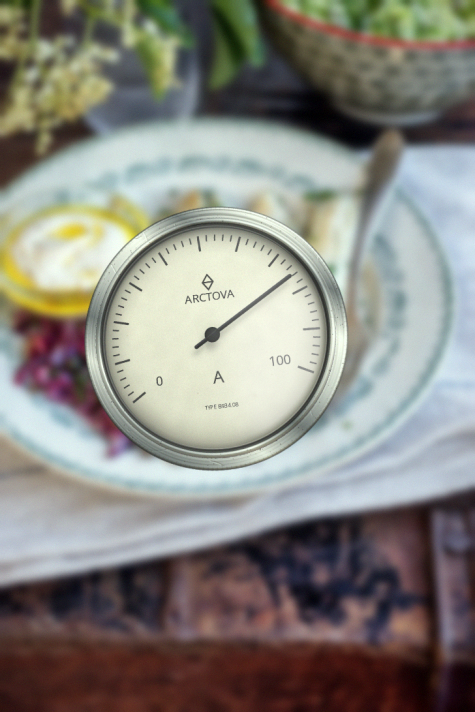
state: 76 A
